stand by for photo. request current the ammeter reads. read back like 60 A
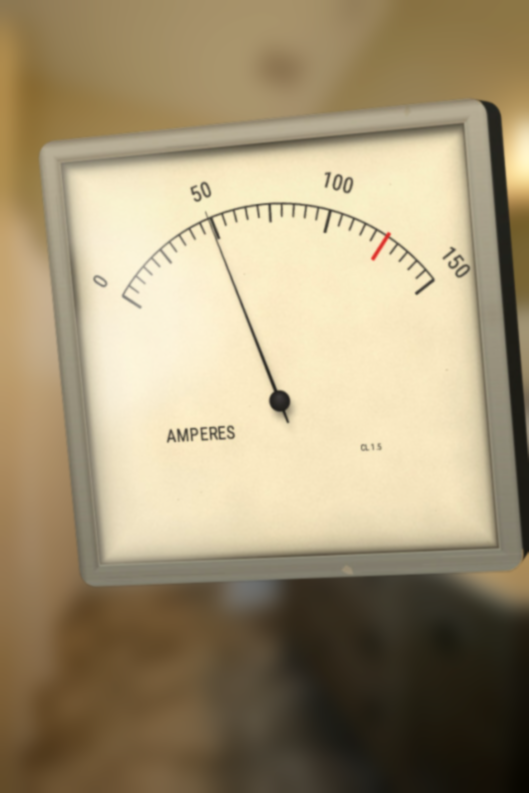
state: 50 A
